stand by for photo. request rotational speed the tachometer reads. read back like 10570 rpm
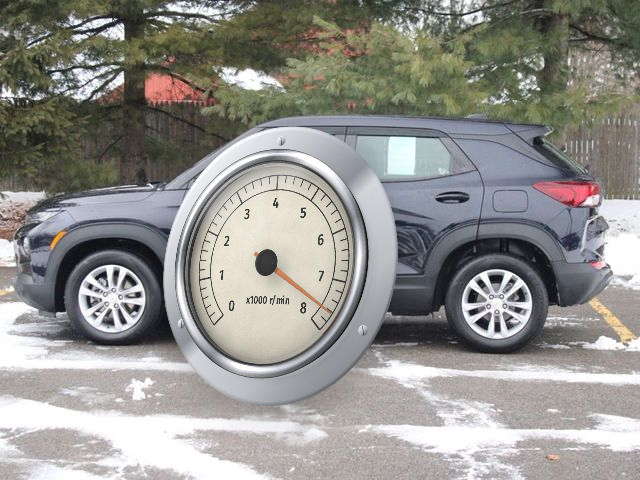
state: 7600 rpm
